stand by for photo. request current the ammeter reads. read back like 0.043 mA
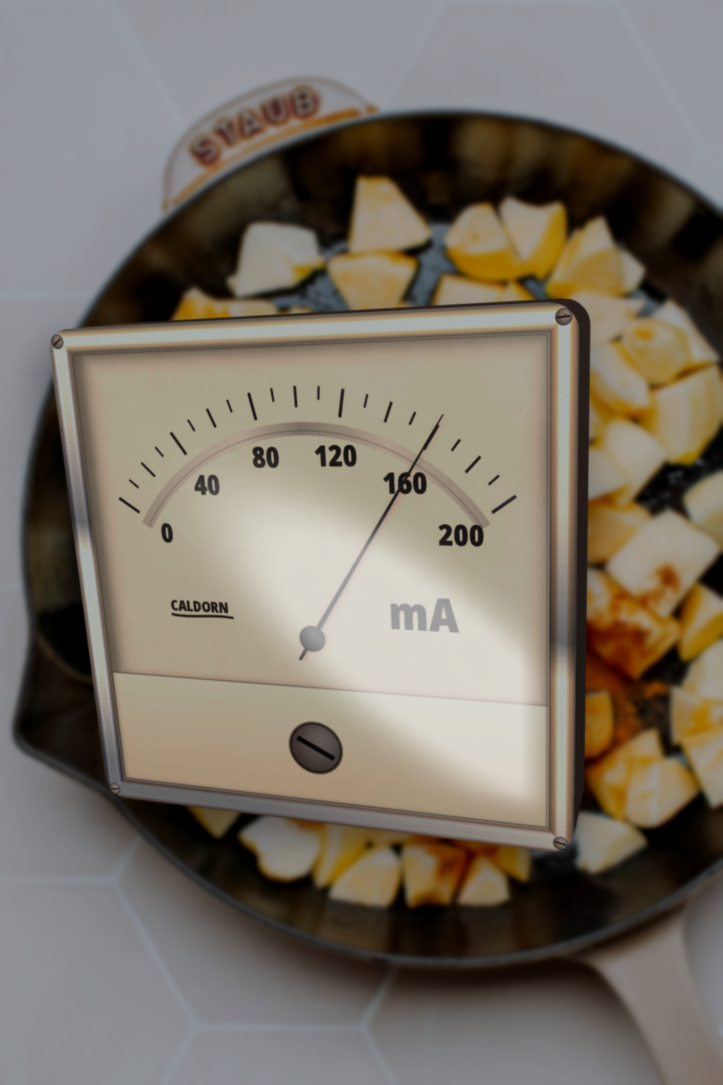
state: 160 mA
